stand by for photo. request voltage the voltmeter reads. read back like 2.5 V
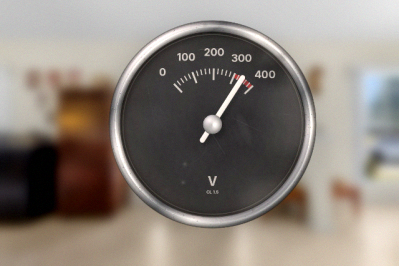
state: 340 V
